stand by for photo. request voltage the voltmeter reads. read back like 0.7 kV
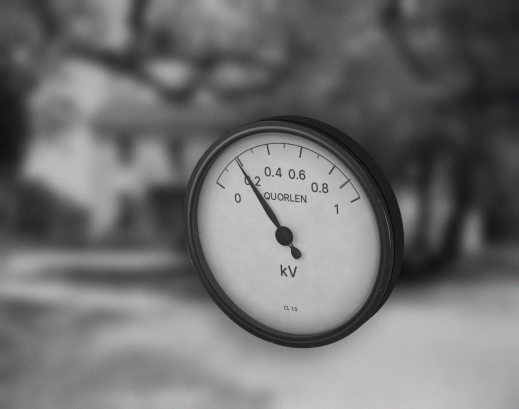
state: 0.2 kV
